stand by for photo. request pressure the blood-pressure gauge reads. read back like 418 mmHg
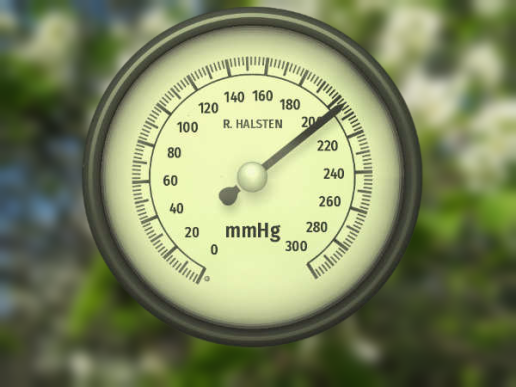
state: 204 mmHg
